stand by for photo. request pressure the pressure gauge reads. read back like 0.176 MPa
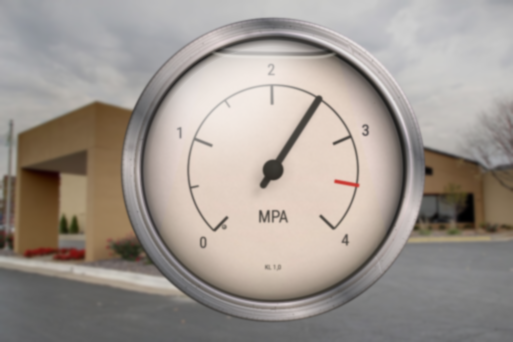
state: 2.5 MPa
